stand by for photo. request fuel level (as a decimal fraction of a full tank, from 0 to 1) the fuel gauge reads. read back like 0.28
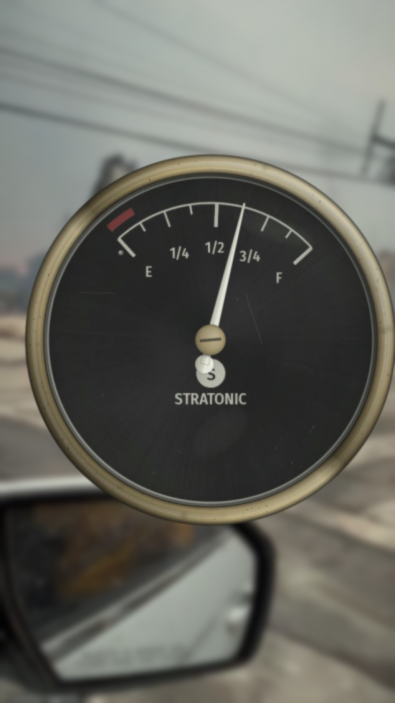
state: 0.625
